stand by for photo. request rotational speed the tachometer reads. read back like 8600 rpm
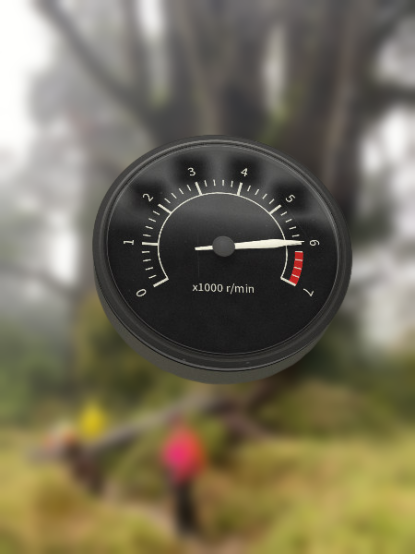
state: 6000 rpm
